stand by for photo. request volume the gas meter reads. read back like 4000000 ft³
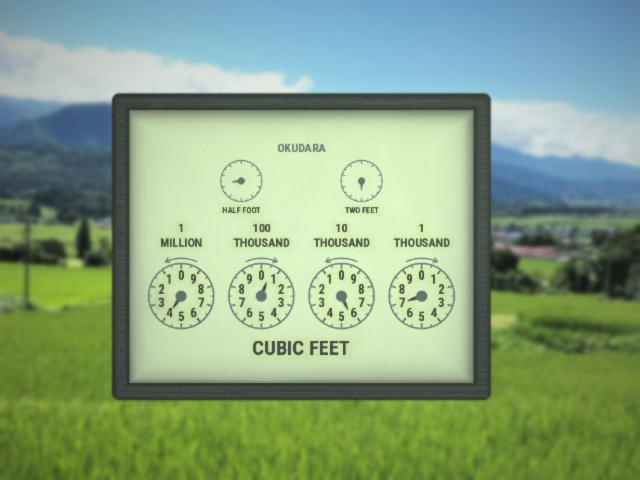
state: 405700 ft³
